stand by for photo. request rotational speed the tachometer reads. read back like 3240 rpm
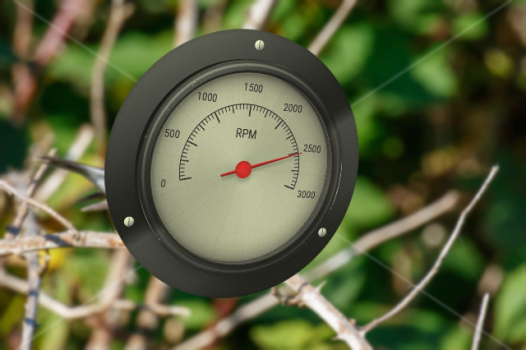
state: 2500 rpm
